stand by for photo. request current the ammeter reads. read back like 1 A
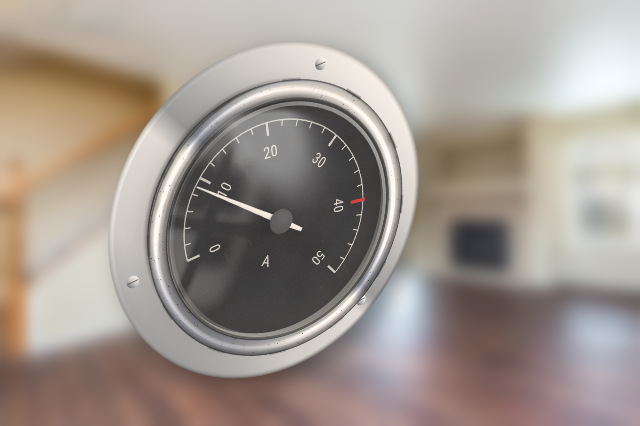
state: 9 A
